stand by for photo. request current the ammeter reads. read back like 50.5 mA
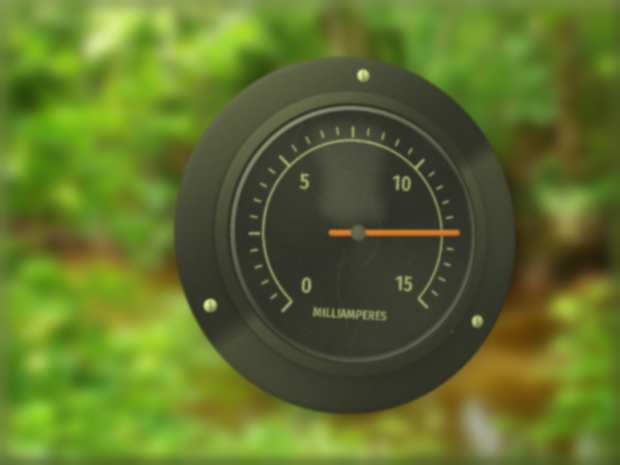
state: 12.5 mA
